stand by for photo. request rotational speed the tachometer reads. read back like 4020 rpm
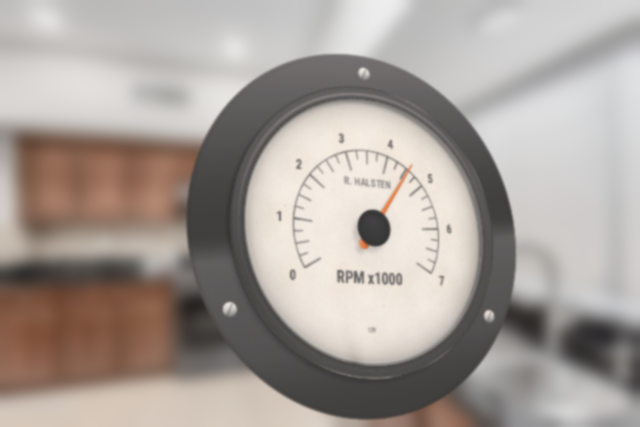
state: 4500 rpm
